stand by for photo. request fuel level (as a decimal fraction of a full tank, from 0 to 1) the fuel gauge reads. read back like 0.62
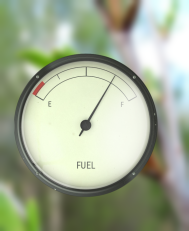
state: 0.75
